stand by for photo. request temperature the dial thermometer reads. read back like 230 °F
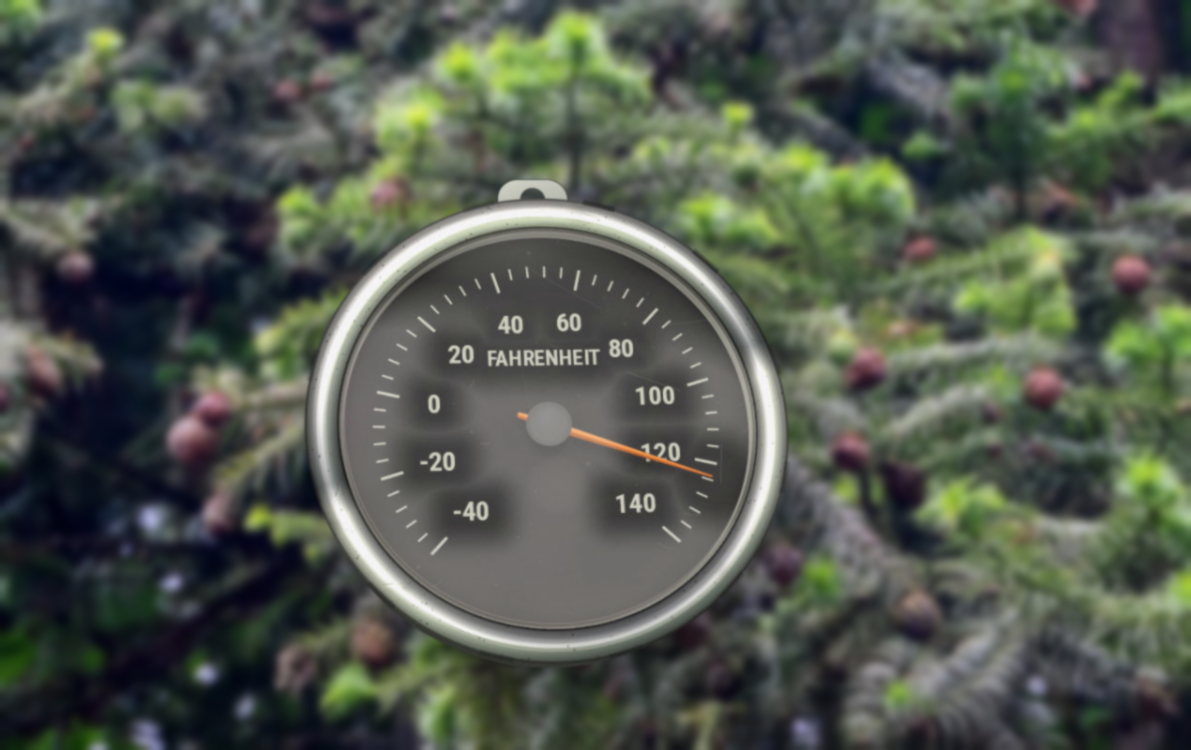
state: 124 °F
